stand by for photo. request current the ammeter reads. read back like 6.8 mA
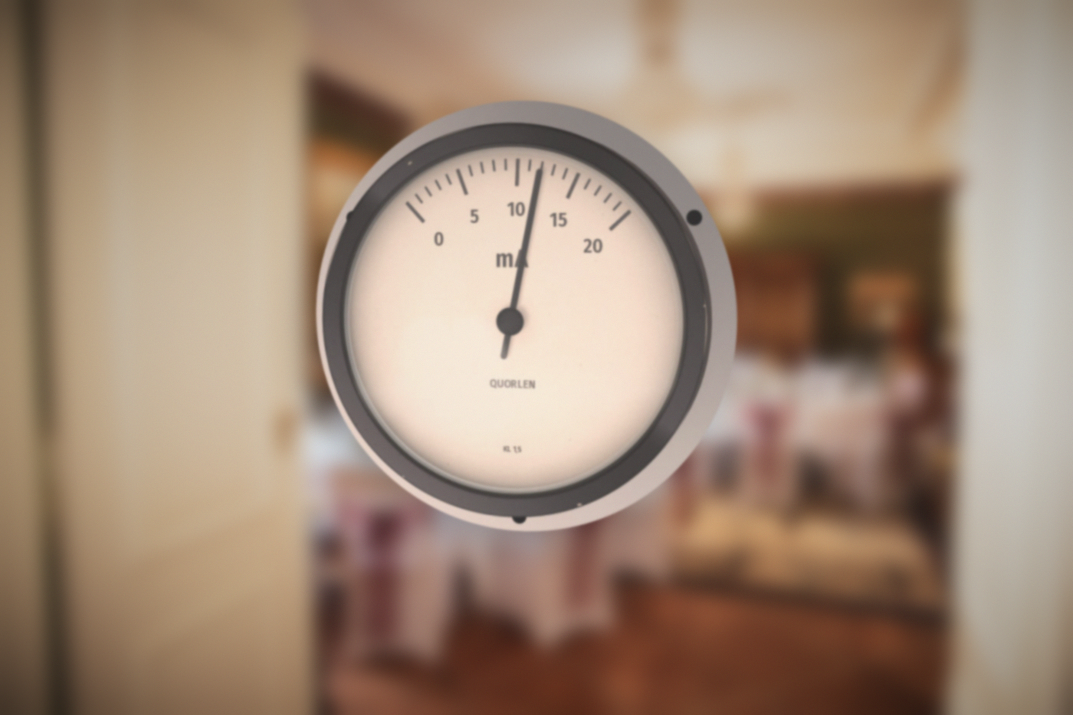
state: 12 mA
